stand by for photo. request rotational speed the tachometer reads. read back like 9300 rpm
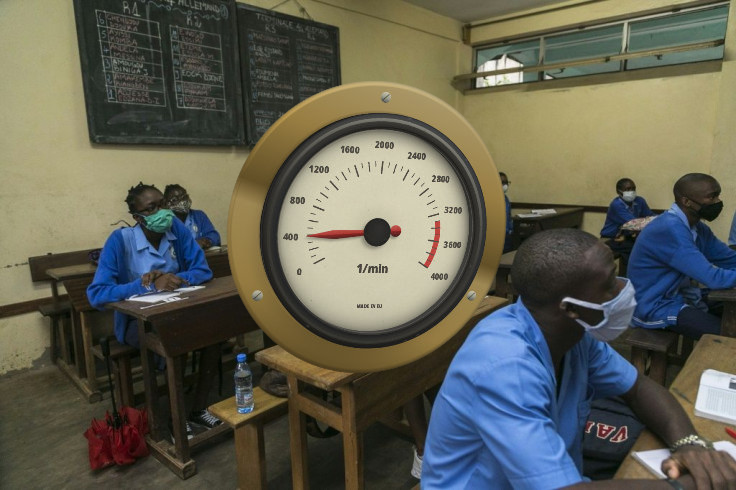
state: 400 rpm
